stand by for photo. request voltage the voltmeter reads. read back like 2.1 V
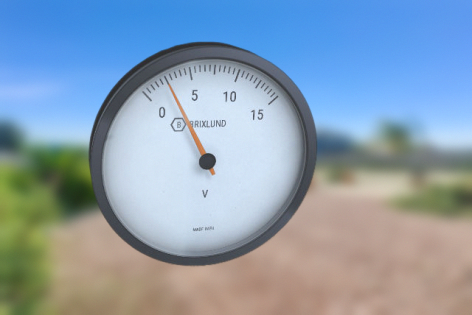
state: 2.5 V
